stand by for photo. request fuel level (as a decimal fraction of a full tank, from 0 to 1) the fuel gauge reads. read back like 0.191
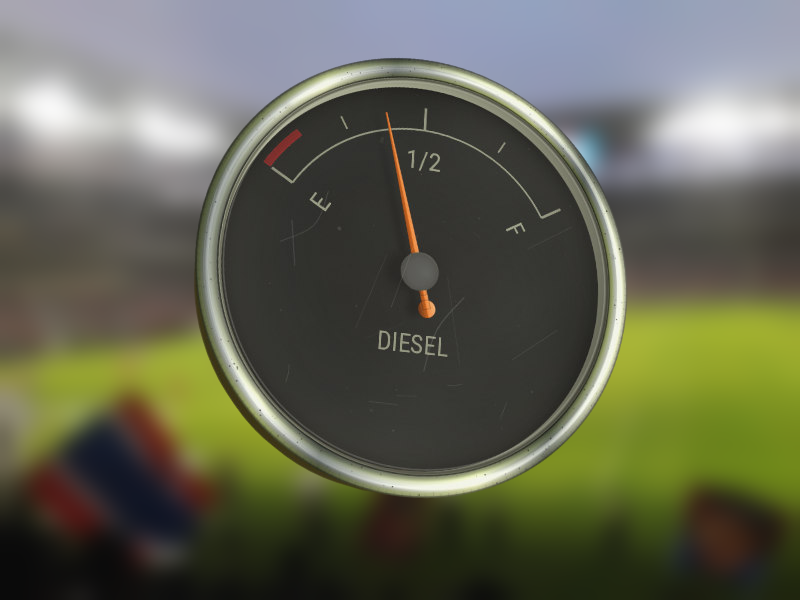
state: 0.375
